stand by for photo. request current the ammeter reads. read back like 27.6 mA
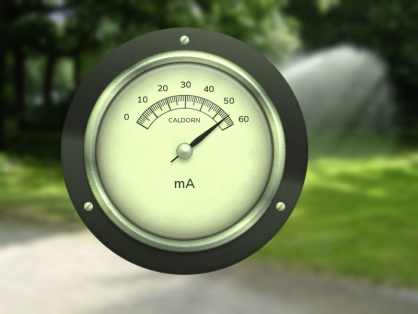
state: 55 mA
